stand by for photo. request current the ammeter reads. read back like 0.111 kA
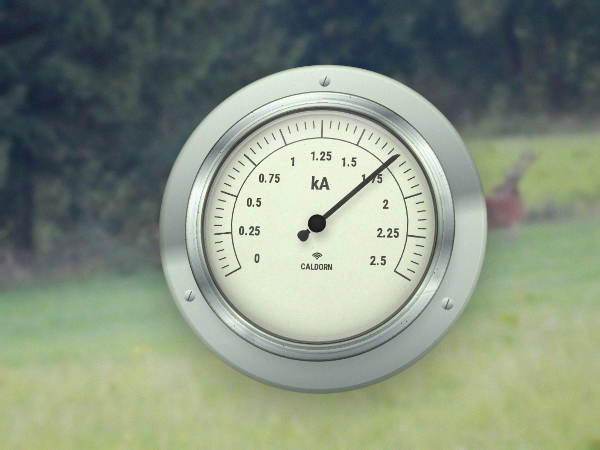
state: 1.75 kA
